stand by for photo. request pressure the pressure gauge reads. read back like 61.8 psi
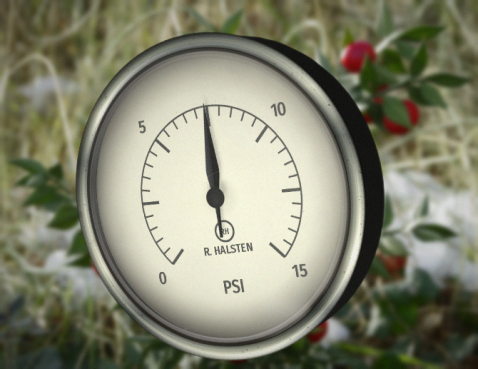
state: 7.5 psi
